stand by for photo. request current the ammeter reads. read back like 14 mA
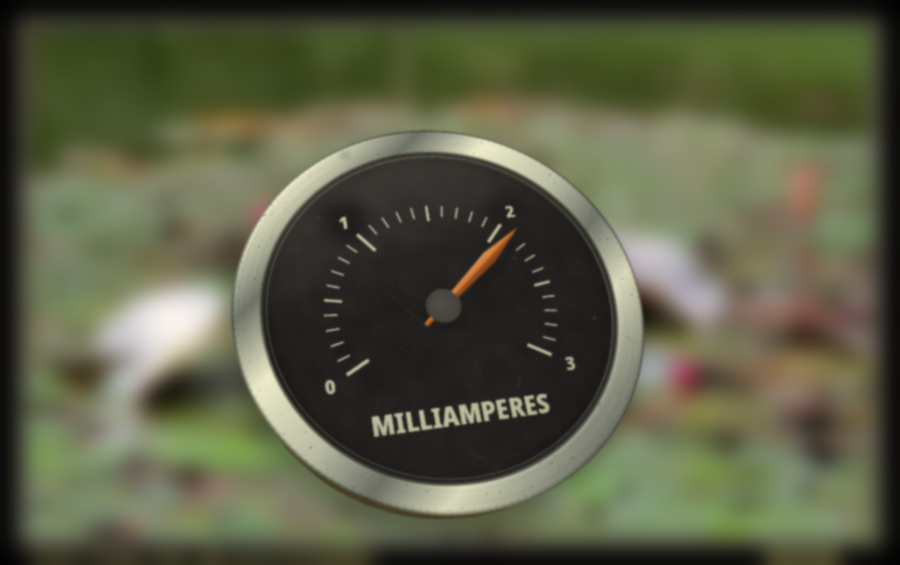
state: 2.1 mA
